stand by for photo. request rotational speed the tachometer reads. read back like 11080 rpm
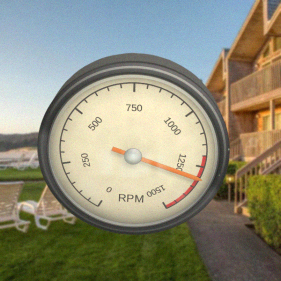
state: 1300 rpm
